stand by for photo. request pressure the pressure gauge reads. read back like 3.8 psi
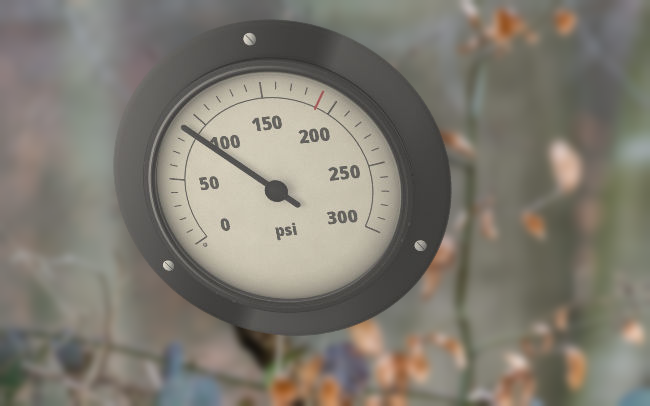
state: 90 psi
